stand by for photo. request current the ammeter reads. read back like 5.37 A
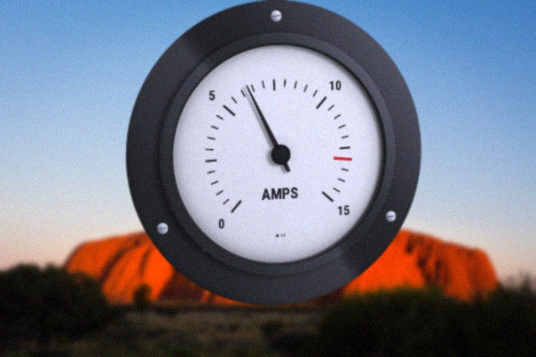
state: 6.25 A
